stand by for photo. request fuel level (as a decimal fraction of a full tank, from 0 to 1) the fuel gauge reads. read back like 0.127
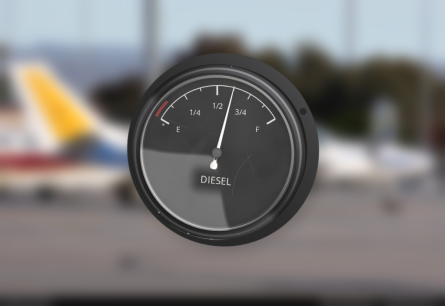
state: 0.625
